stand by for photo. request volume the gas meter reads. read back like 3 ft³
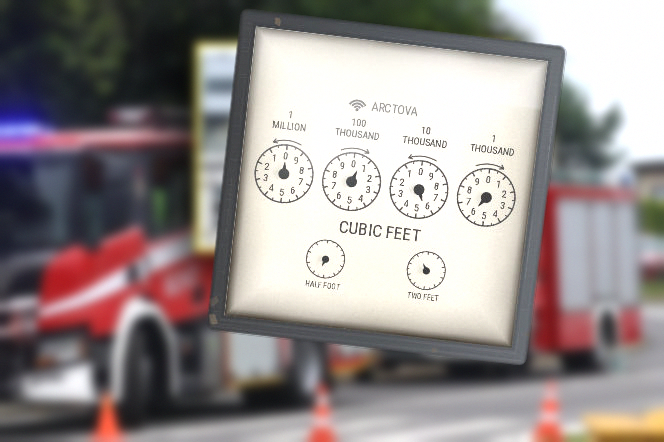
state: 5600 ft³
